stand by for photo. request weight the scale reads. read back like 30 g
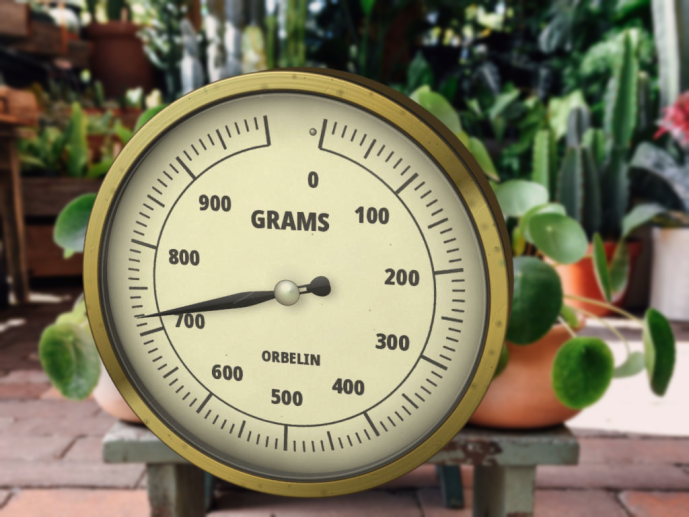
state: 720 g
